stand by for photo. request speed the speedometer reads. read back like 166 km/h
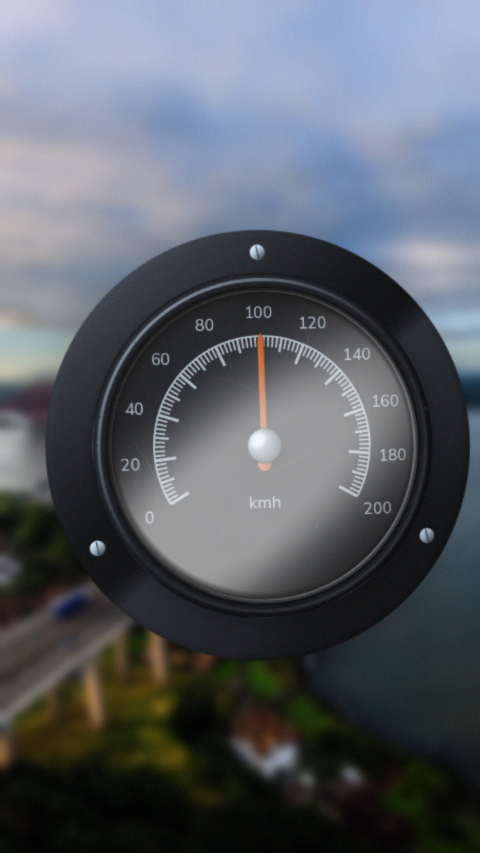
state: 100 km/h
